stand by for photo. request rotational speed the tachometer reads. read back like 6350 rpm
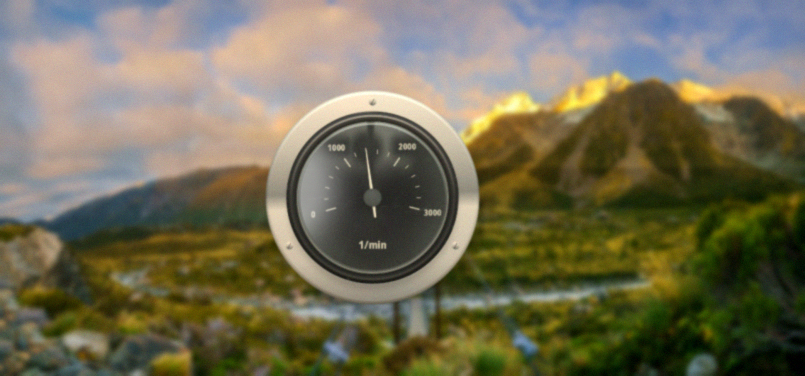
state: 1400 rpm
